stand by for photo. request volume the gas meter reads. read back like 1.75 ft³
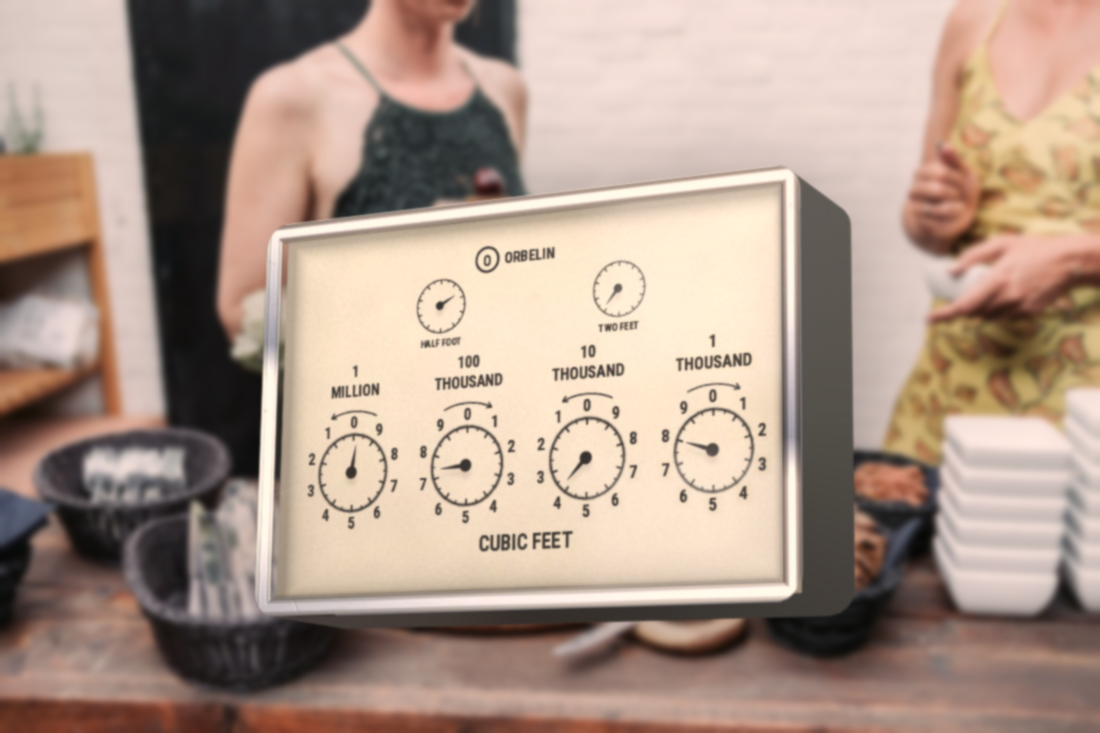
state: 973800 ft³
